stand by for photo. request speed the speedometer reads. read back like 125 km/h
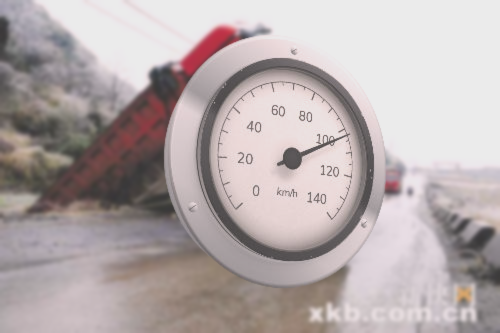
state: 102.5 km/h
